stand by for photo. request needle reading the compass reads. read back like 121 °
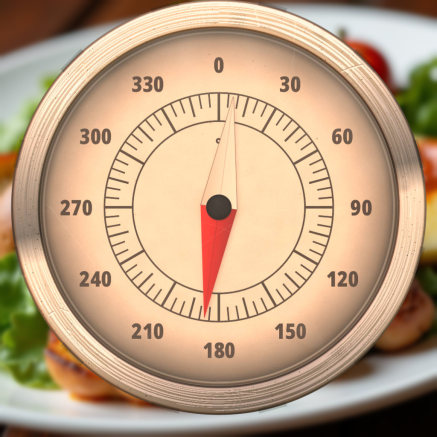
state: 187.5 °
